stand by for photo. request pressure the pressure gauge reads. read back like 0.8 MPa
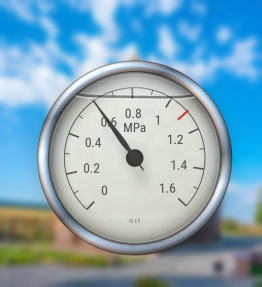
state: 0.6 MPa
